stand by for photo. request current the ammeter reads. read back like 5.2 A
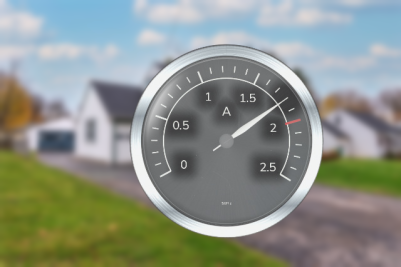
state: 1.8 A
